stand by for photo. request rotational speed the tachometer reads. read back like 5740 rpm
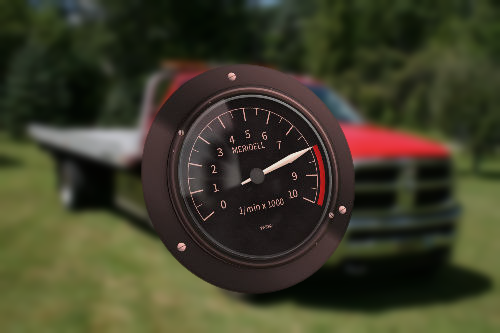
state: 8000 rpm
